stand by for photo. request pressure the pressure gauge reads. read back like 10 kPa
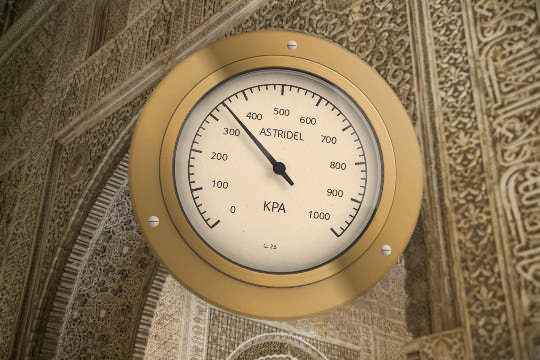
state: 340 kPa
